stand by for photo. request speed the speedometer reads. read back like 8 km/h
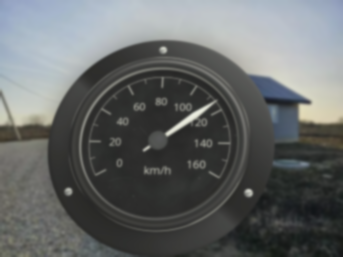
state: 115 km/h
